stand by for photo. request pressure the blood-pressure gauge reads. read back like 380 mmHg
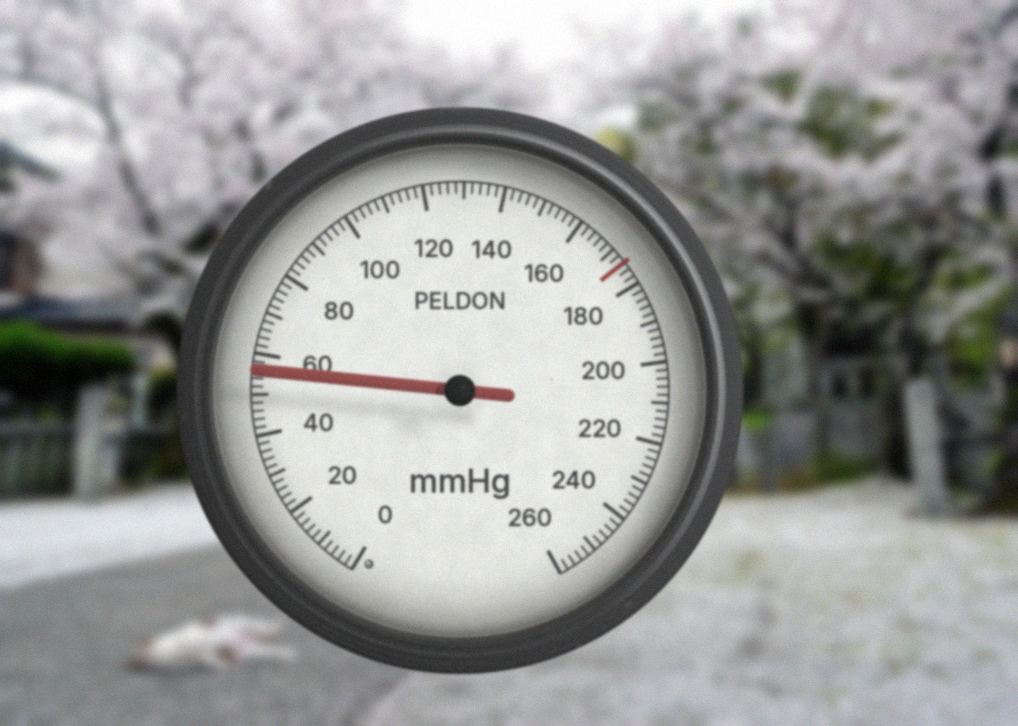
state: 56 mmHg
